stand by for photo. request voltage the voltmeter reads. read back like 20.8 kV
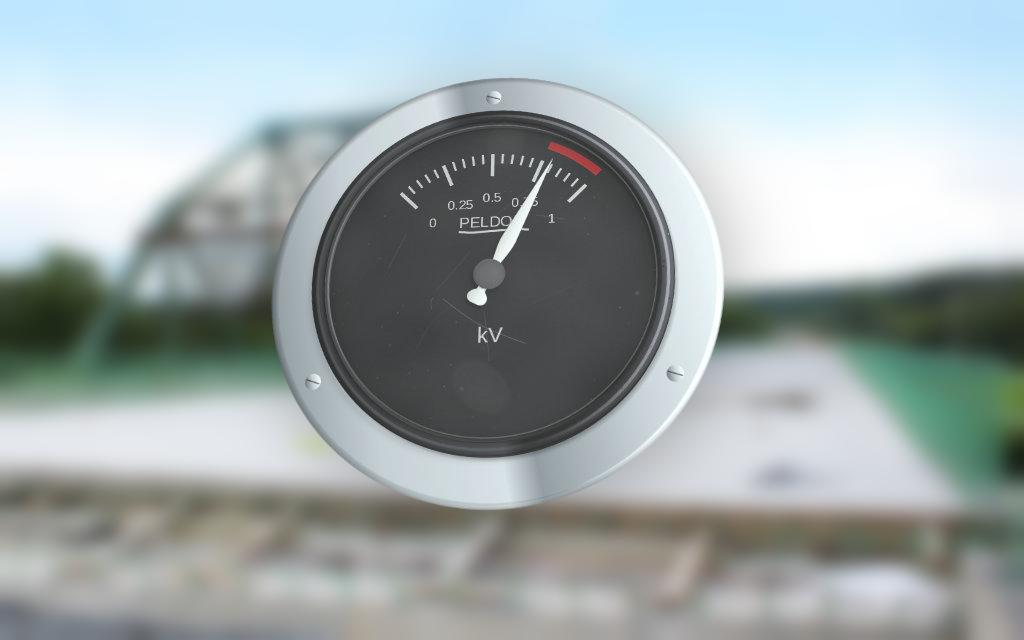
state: 0.8 kV
